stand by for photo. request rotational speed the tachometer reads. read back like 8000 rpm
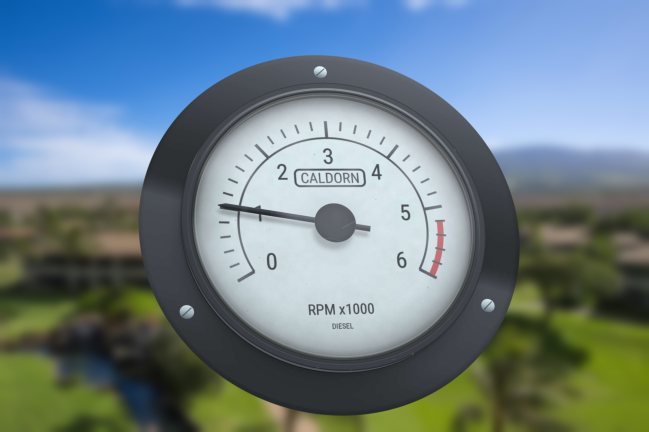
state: 1000 rpm
